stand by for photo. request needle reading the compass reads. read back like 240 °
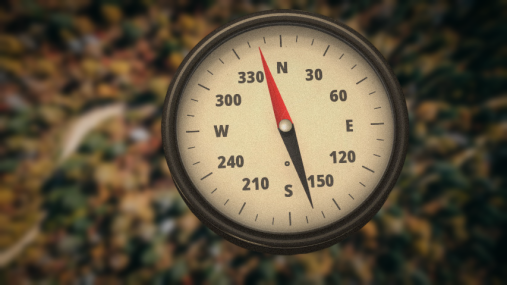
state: 345 °
